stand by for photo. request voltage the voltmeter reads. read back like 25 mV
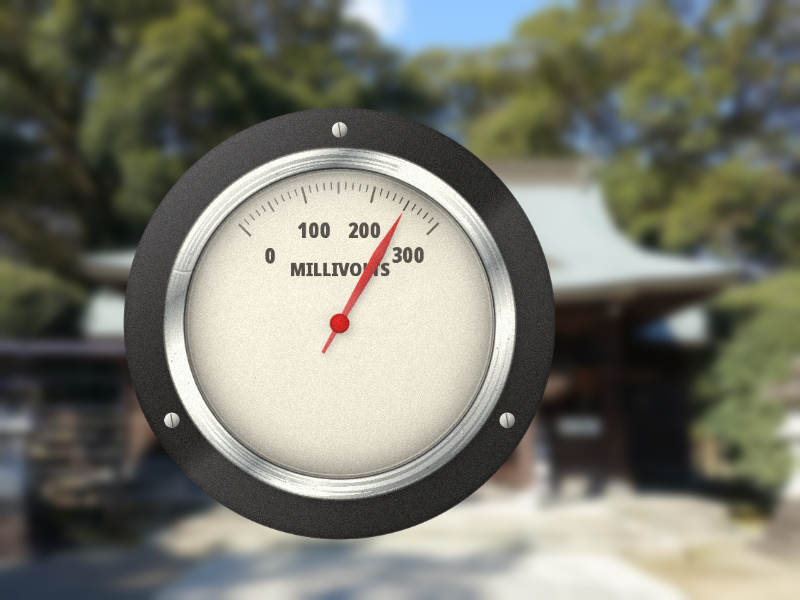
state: 250 mV
